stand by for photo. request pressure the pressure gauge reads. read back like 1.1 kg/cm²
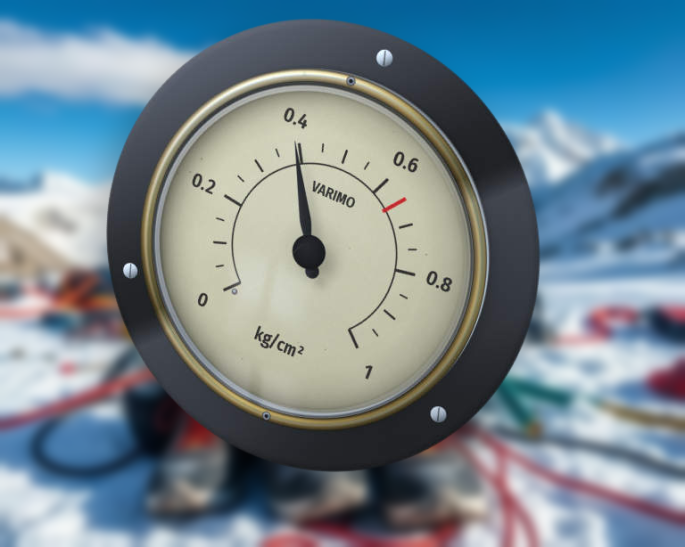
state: 0.4 kg/cm²
